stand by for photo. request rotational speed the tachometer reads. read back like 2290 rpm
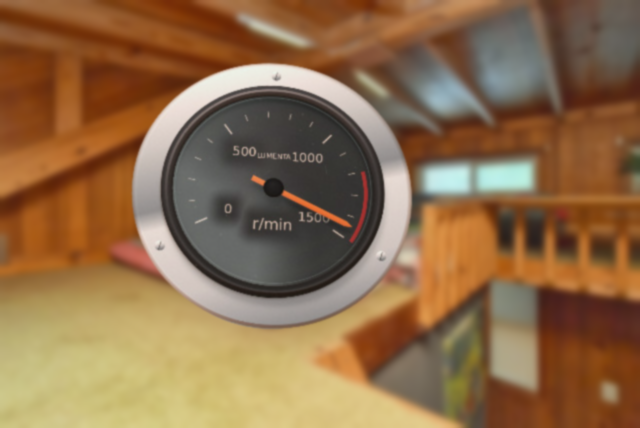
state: 1450 rpm
